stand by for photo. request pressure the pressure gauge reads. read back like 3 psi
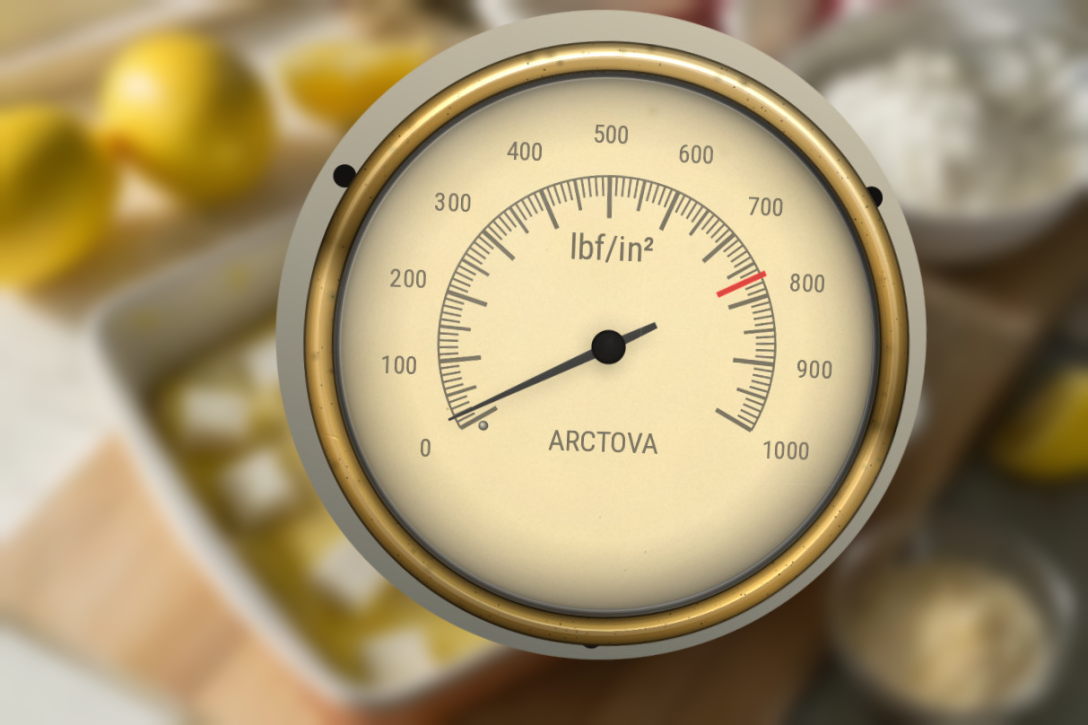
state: 20 psi
